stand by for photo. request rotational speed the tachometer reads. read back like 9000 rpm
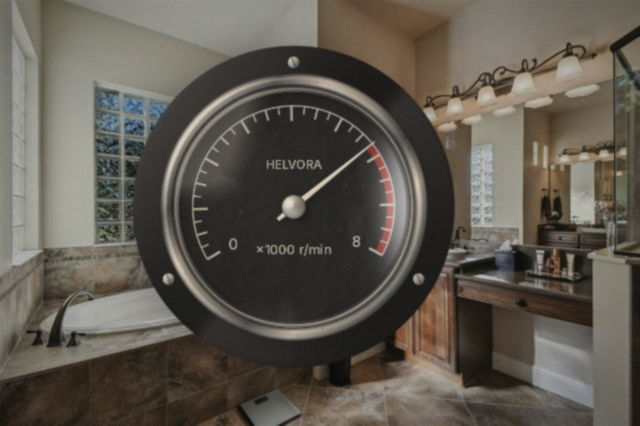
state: 5750 rpm
